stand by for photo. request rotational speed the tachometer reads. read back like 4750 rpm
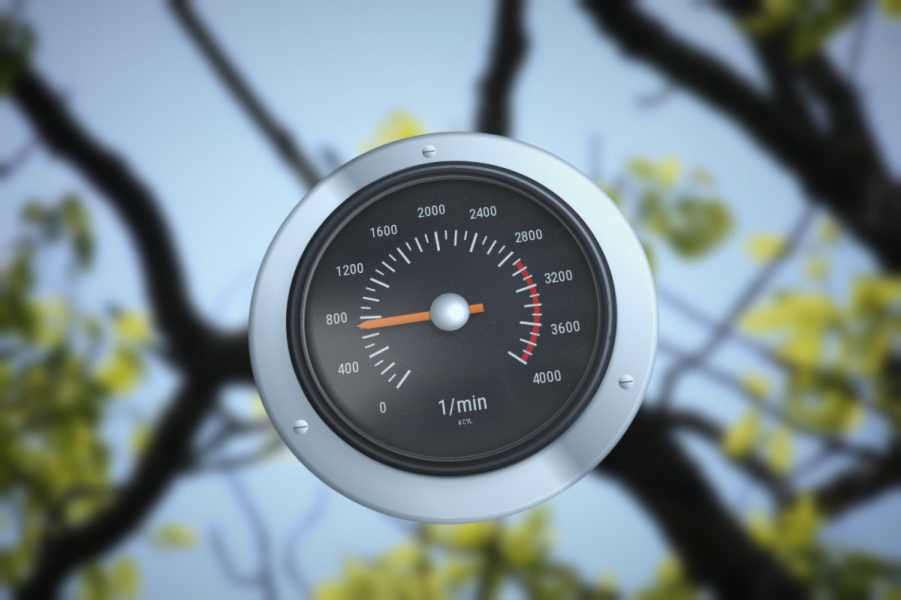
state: 700 rpm
